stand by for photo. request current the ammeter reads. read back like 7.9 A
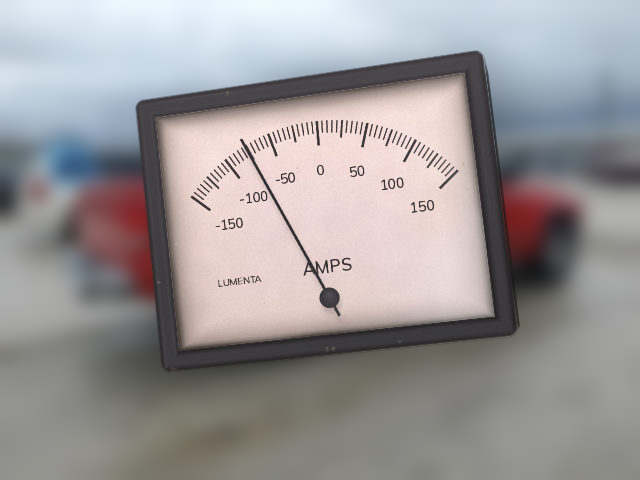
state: -75 A
